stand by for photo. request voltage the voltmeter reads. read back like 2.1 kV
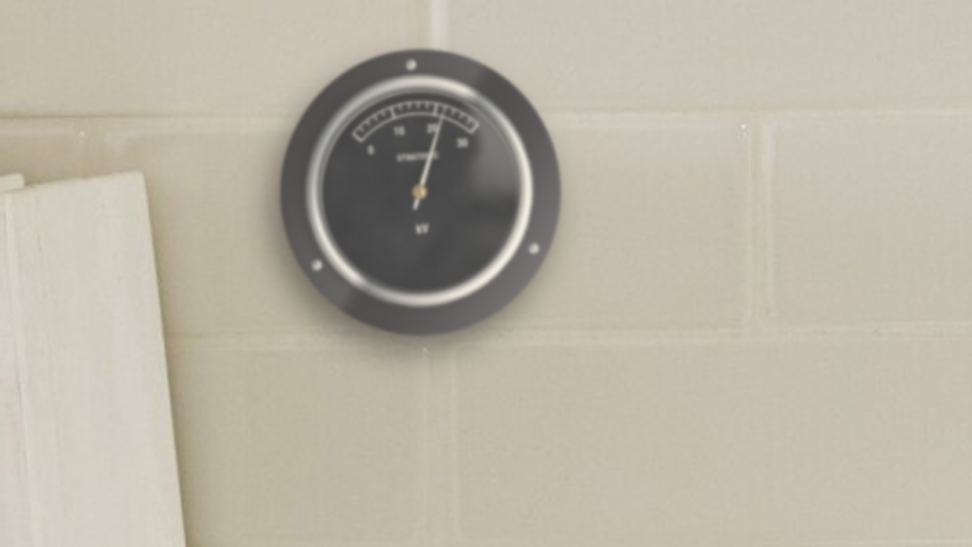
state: 22 kV
